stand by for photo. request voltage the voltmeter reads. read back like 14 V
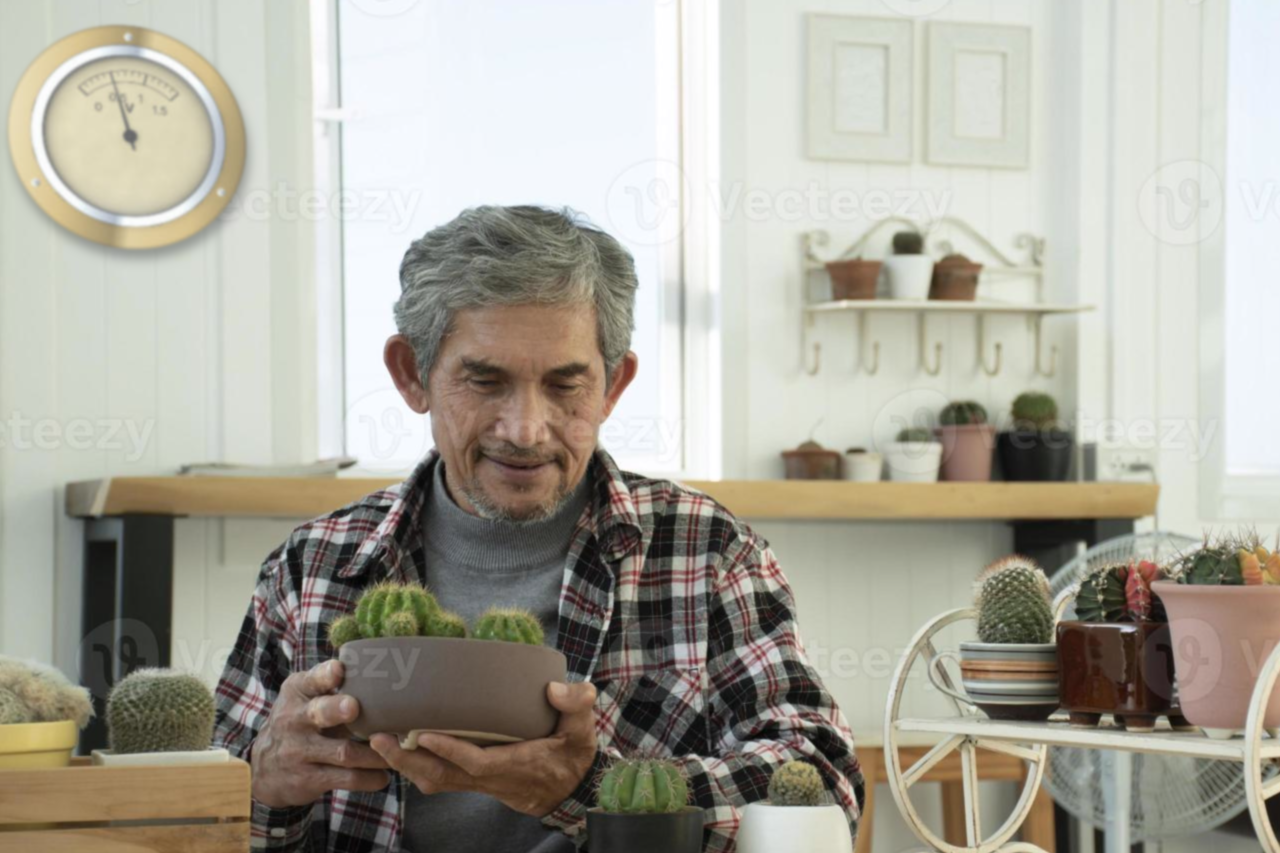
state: 0.5 V
